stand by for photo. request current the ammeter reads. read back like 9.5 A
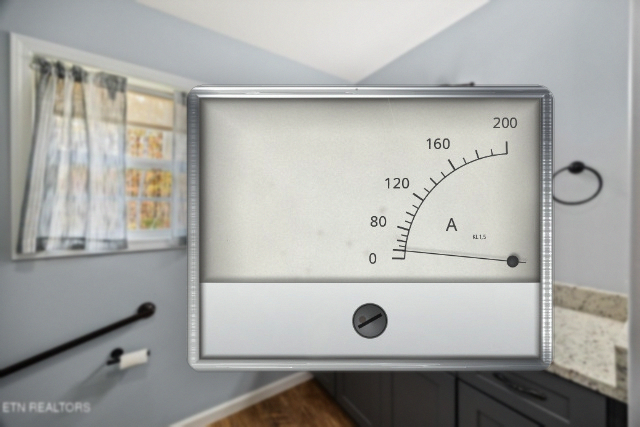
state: 40 A
